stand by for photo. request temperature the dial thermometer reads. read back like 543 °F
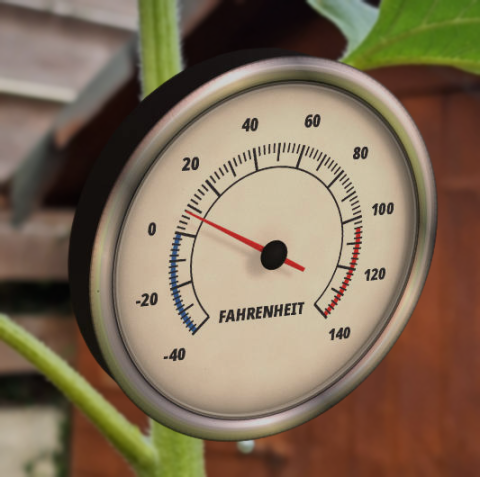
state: 8 °F
